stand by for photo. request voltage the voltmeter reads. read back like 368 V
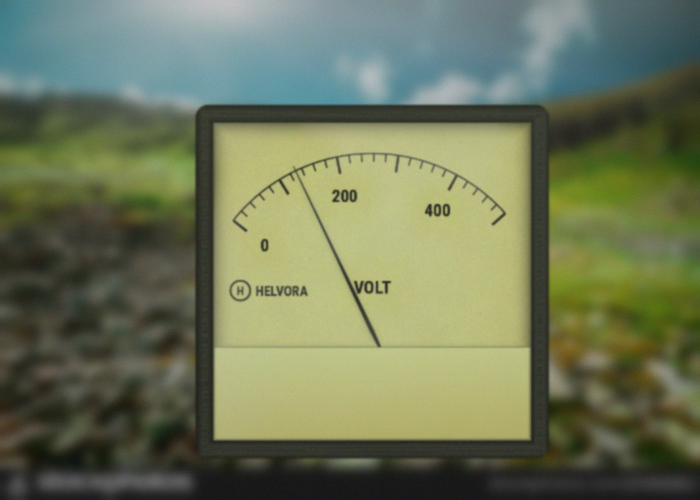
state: 130 V
